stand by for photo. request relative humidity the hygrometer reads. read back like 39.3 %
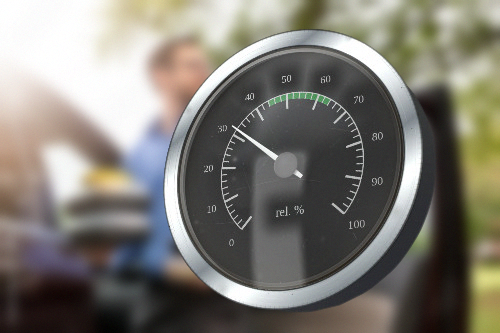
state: 32 %
